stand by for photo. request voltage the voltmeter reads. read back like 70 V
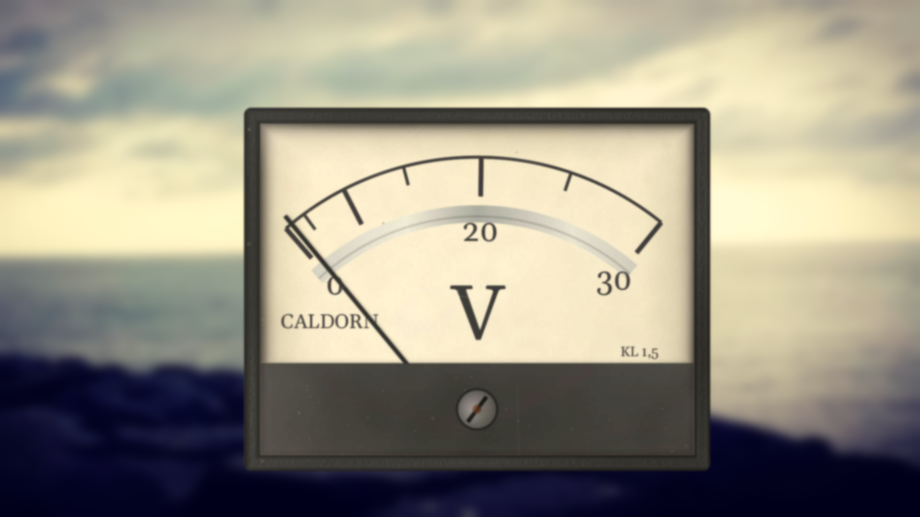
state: 2.5 V
